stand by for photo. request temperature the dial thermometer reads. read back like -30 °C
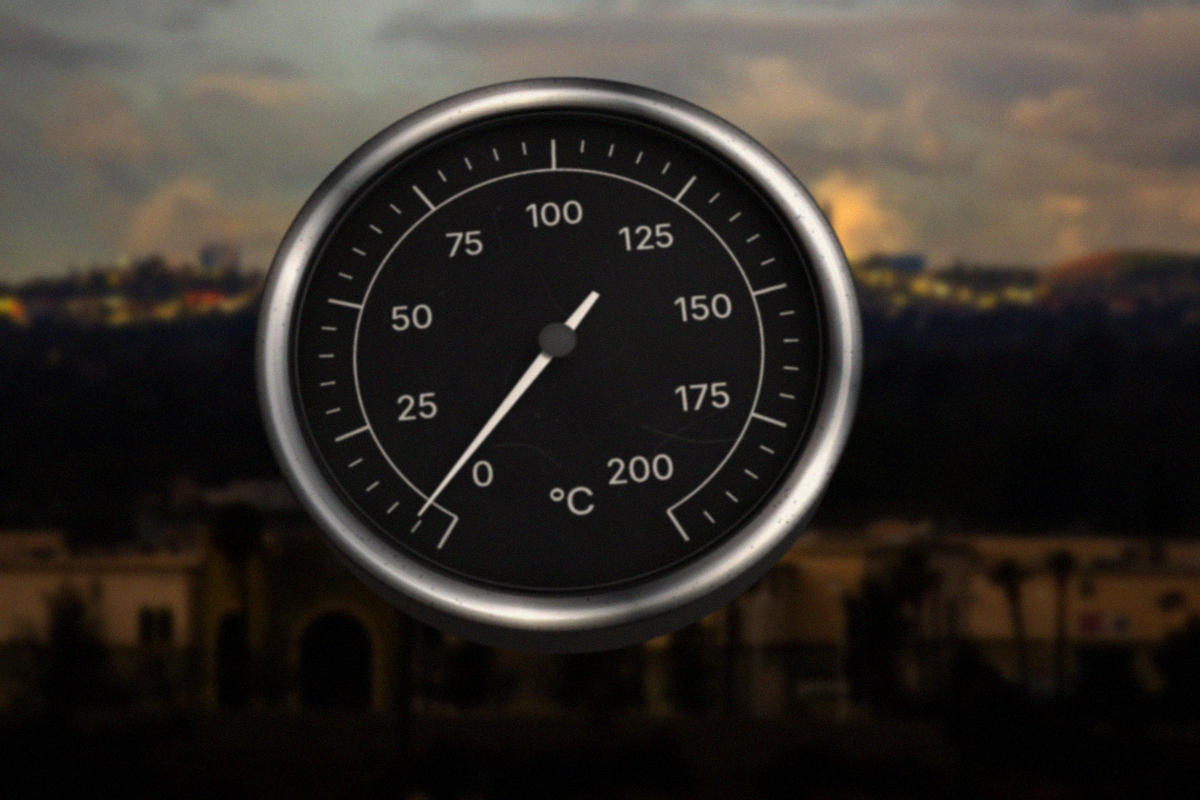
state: 5 °C
